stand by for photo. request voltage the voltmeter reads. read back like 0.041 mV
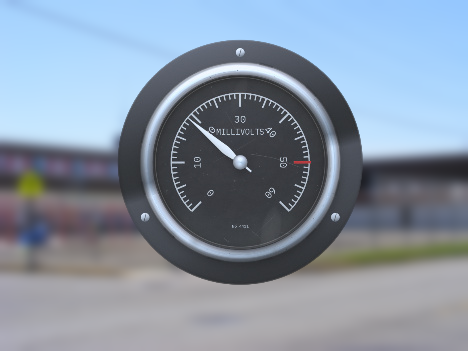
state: 19 mV
